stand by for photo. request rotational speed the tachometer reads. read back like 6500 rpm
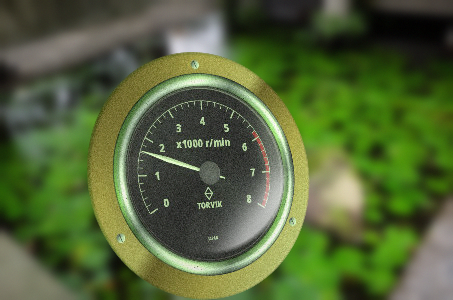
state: 1600 rpm
